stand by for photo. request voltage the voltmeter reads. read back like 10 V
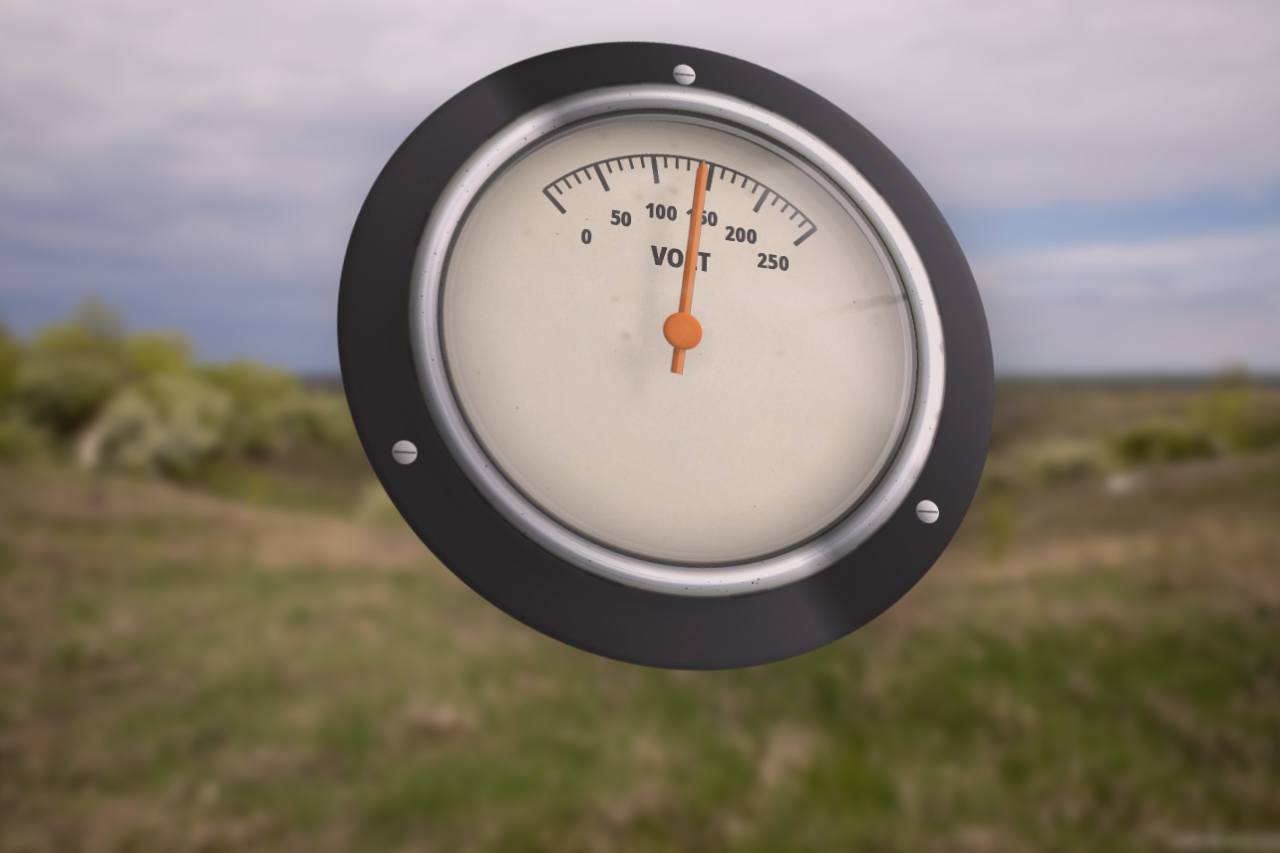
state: 140 V
